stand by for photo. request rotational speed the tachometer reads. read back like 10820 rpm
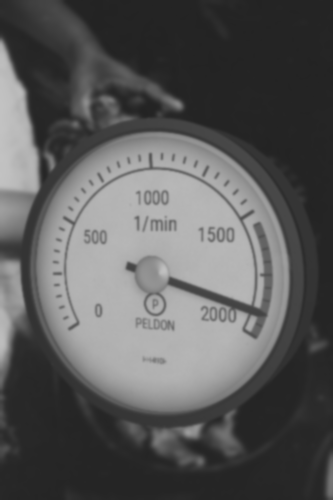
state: 1900 rpm
